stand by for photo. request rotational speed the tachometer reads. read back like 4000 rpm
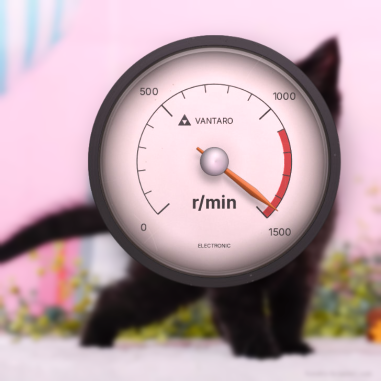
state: 1450 rpm
